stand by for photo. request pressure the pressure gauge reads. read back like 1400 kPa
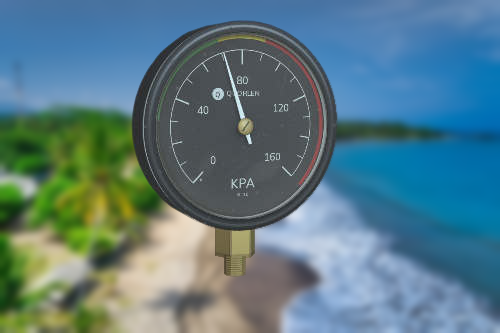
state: 70 kPa
